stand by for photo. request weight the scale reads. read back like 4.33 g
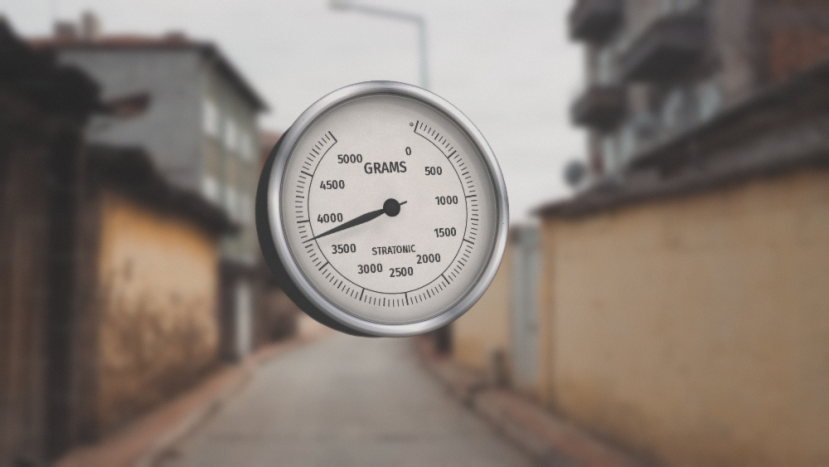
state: 3800 g
